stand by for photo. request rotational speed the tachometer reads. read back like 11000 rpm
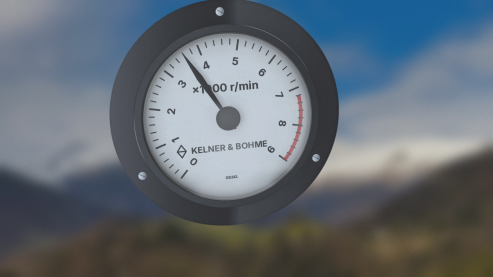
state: 3600 rpm
